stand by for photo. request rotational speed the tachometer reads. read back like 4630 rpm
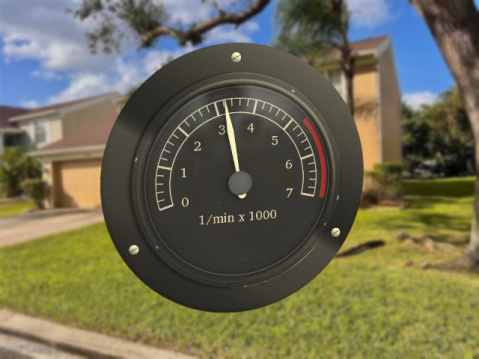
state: 3200 rpm
